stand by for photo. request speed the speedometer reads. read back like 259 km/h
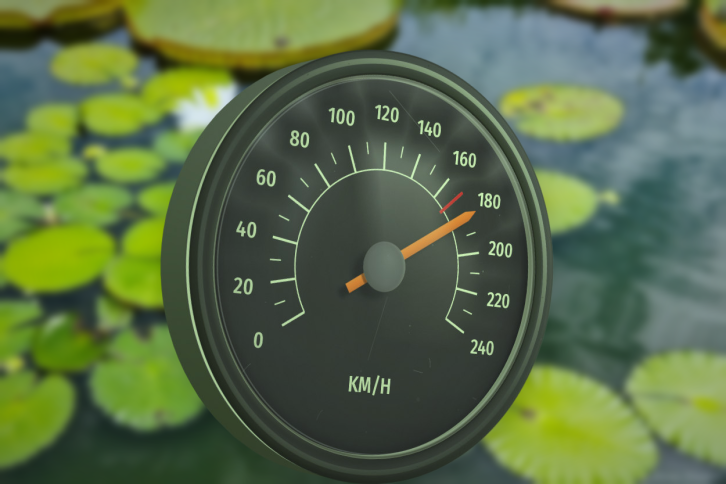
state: 180 km/h
